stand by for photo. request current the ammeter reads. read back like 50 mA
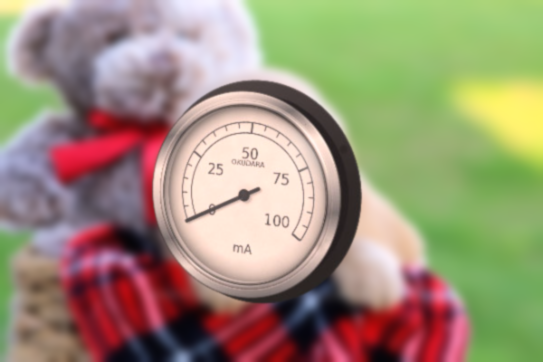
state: 0 mA
